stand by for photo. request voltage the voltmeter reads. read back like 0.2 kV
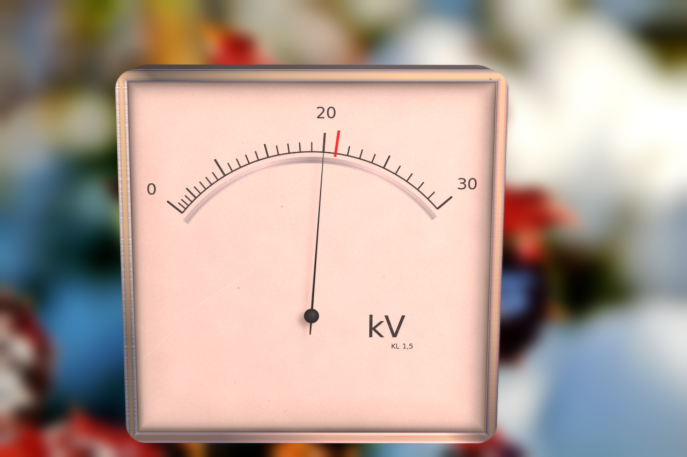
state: 20 kV
